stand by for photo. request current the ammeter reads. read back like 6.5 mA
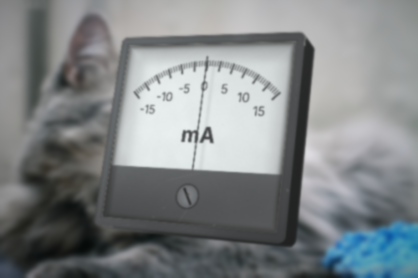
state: 0 mA
